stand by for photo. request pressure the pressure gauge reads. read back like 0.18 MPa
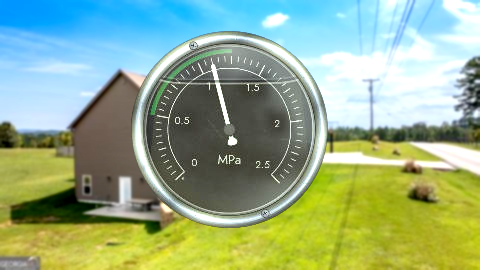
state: 1.1 MPa
